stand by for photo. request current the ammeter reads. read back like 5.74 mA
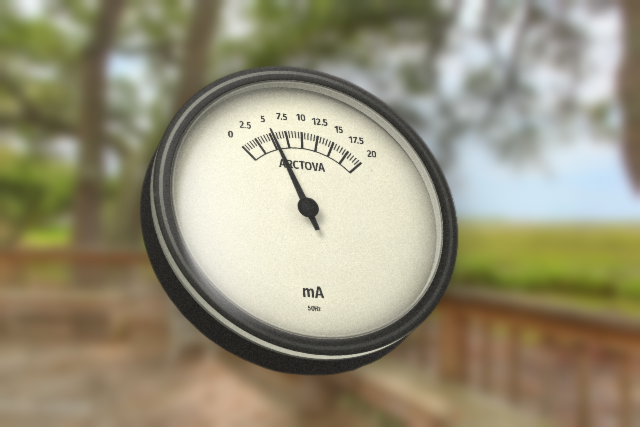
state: 5 mA
